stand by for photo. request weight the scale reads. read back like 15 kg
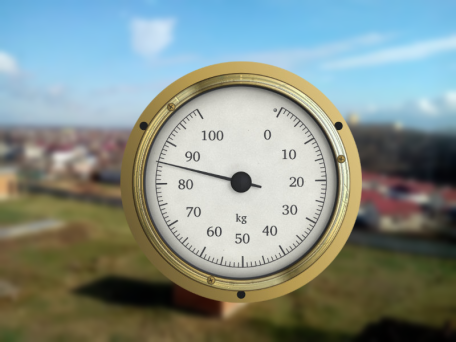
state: 85 kg
